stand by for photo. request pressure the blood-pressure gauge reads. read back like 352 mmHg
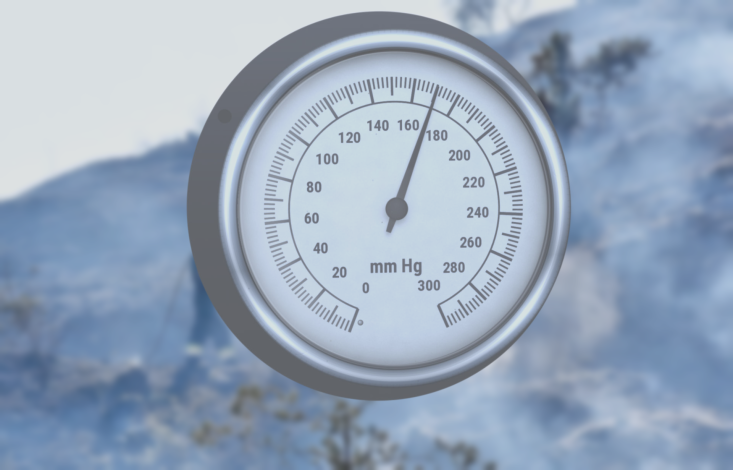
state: 170 mmHg
